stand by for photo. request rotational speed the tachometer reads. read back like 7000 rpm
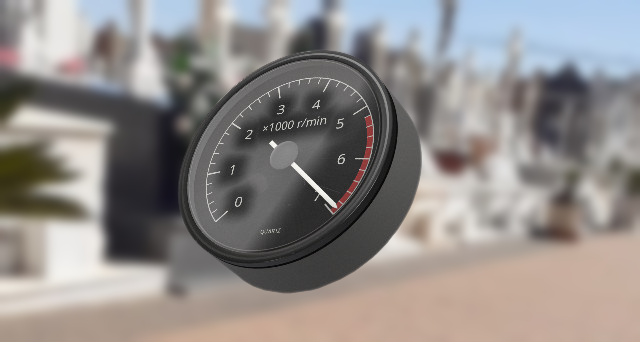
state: 6900 rpm
